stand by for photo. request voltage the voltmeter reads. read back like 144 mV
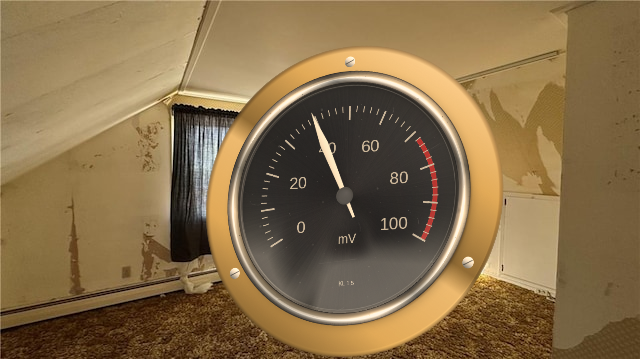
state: 40 mV
